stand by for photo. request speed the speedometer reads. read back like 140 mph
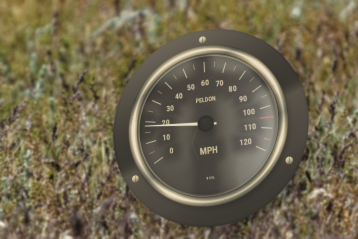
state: 17.5 mph
